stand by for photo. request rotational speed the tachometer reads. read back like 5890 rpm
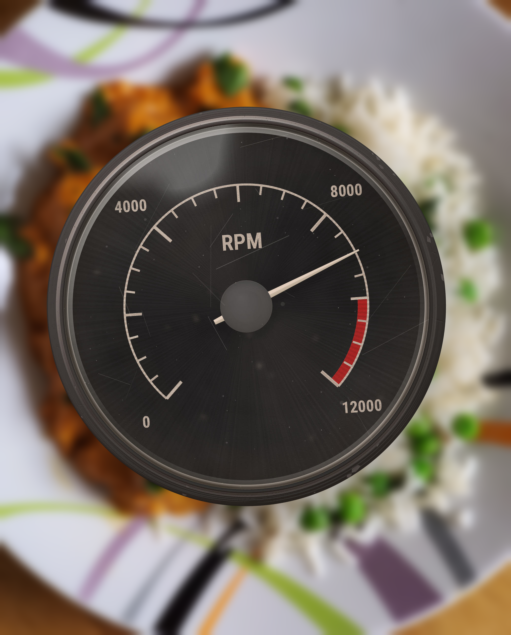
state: 9000 rpm
